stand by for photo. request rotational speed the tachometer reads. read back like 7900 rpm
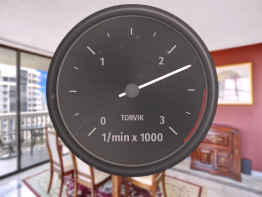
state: 2250 rpm
